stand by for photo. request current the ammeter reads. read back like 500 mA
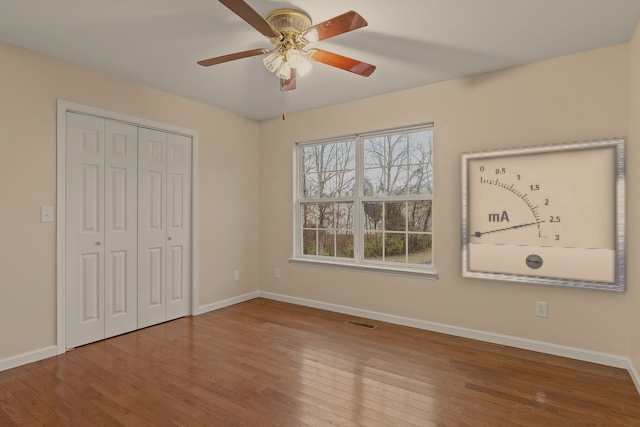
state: 2.5 mA
